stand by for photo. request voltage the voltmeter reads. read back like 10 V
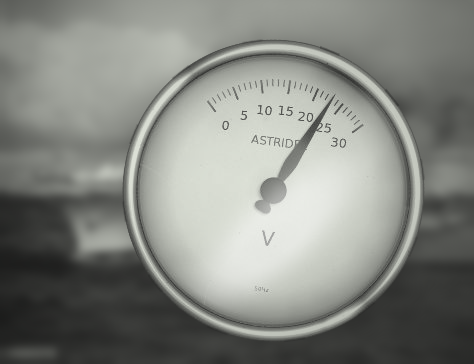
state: 23 V
